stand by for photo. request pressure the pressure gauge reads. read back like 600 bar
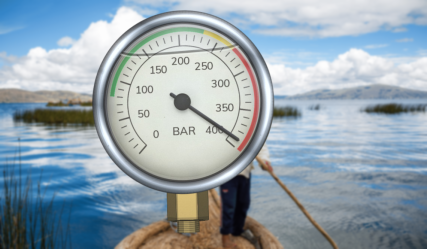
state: 390 bar
